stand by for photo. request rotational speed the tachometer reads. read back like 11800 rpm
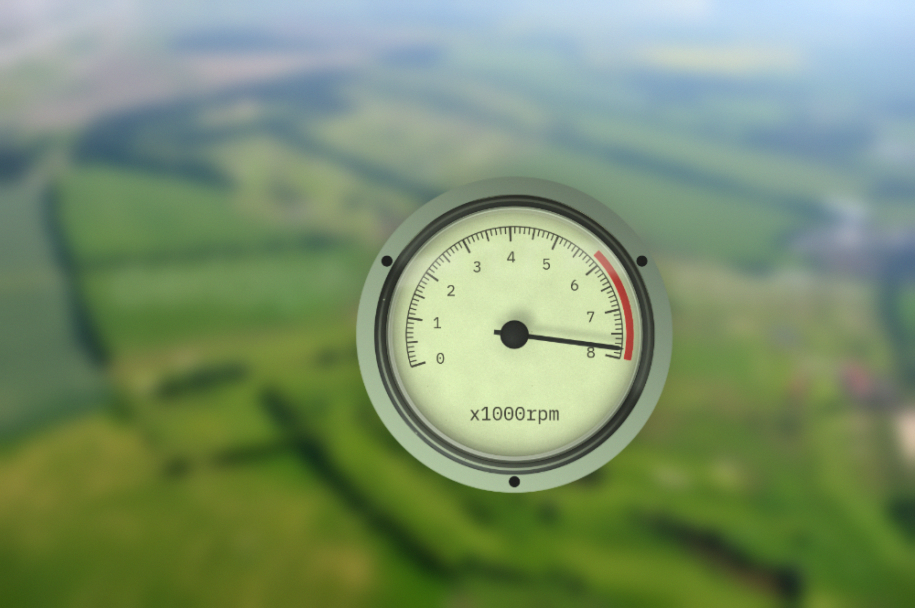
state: 7800 rpm
